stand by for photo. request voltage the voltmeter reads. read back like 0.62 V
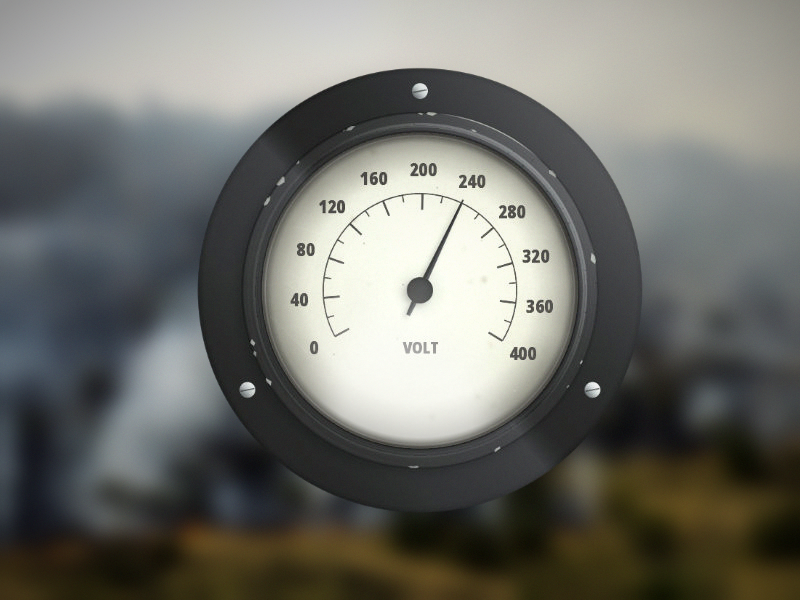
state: 240 V
